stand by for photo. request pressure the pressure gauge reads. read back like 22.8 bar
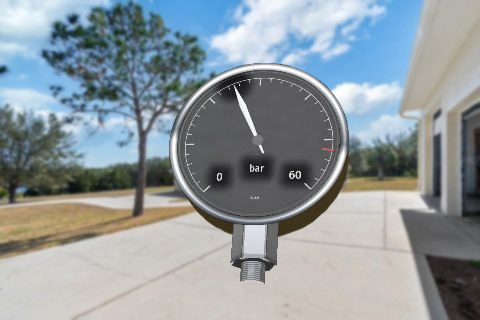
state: 25 bar
